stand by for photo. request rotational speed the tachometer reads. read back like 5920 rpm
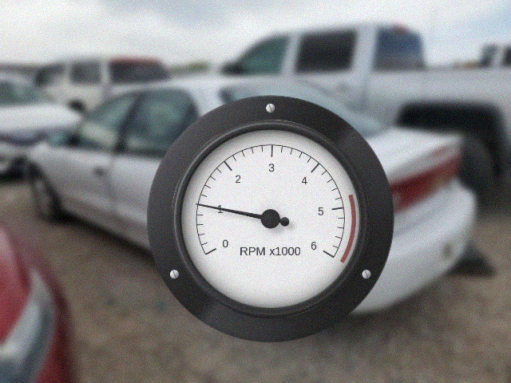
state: 1000 rpm
